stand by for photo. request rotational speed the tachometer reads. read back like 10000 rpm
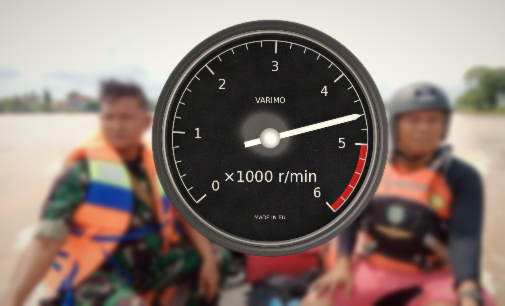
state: 4600 rpm
